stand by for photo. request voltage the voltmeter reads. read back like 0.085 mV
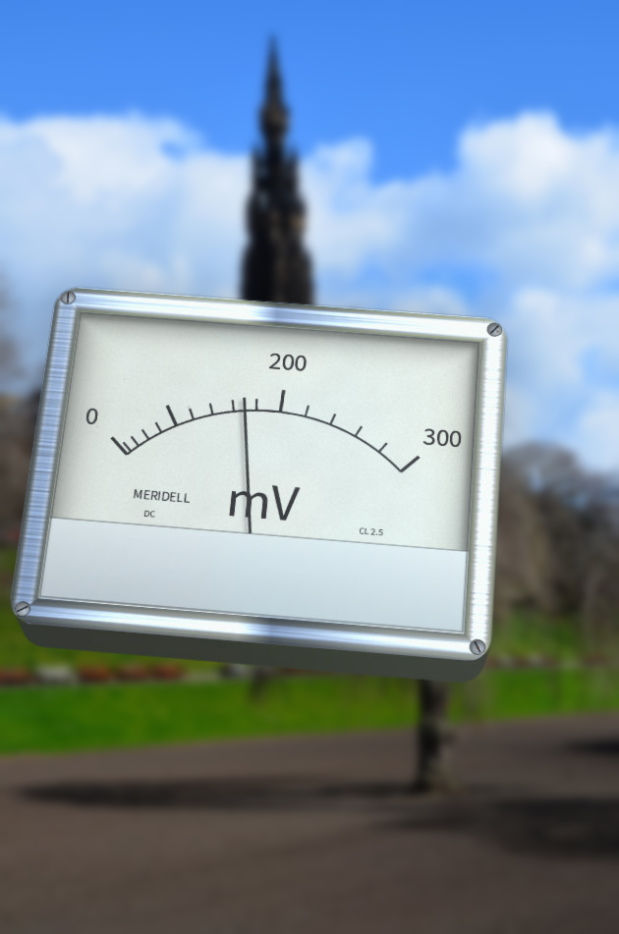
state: 170 mV
